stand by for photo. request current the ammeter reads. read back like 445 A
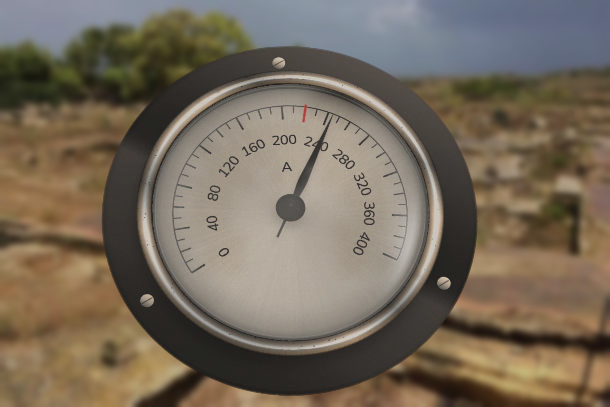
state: 245 A
